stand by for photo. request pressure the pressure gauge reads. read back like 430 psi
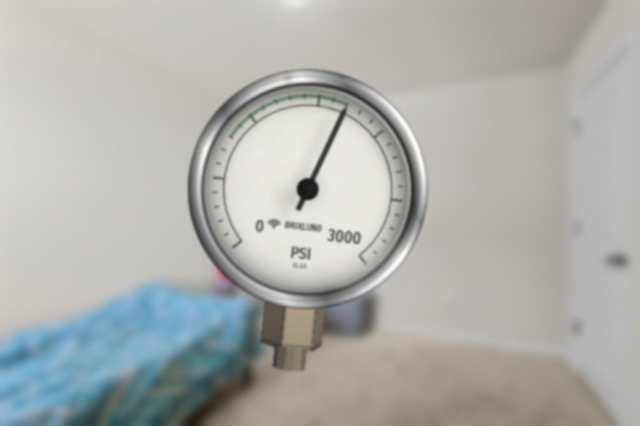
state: 1700 psi
